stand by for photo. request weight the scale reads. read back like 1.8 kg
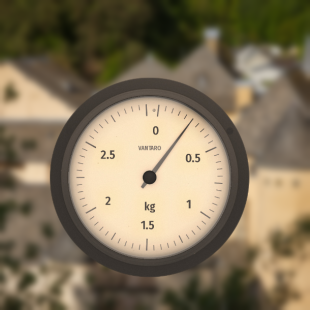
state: 0.25 kg
